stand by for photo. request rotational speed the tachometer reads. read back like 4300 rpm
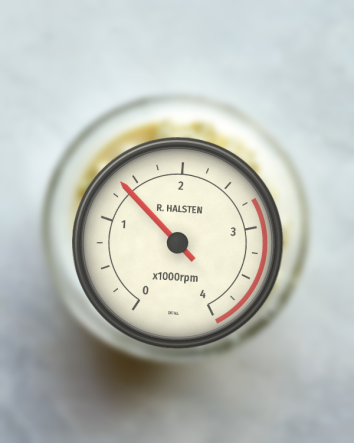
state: 1375 rpm
